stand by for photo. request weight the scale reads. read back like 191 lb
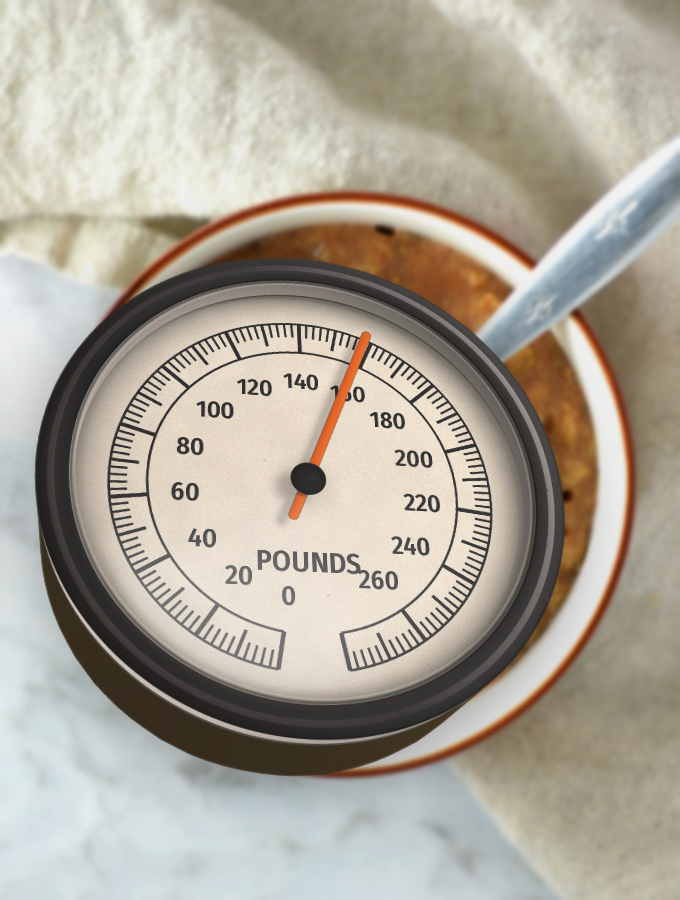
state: 158 lb
